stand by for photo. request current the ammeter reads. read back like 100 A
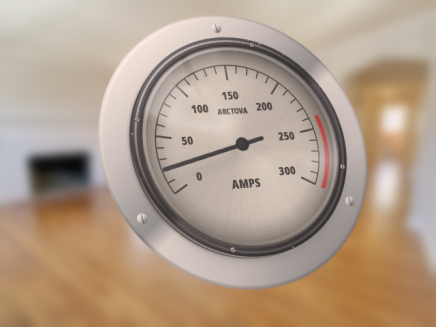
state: 20 A
